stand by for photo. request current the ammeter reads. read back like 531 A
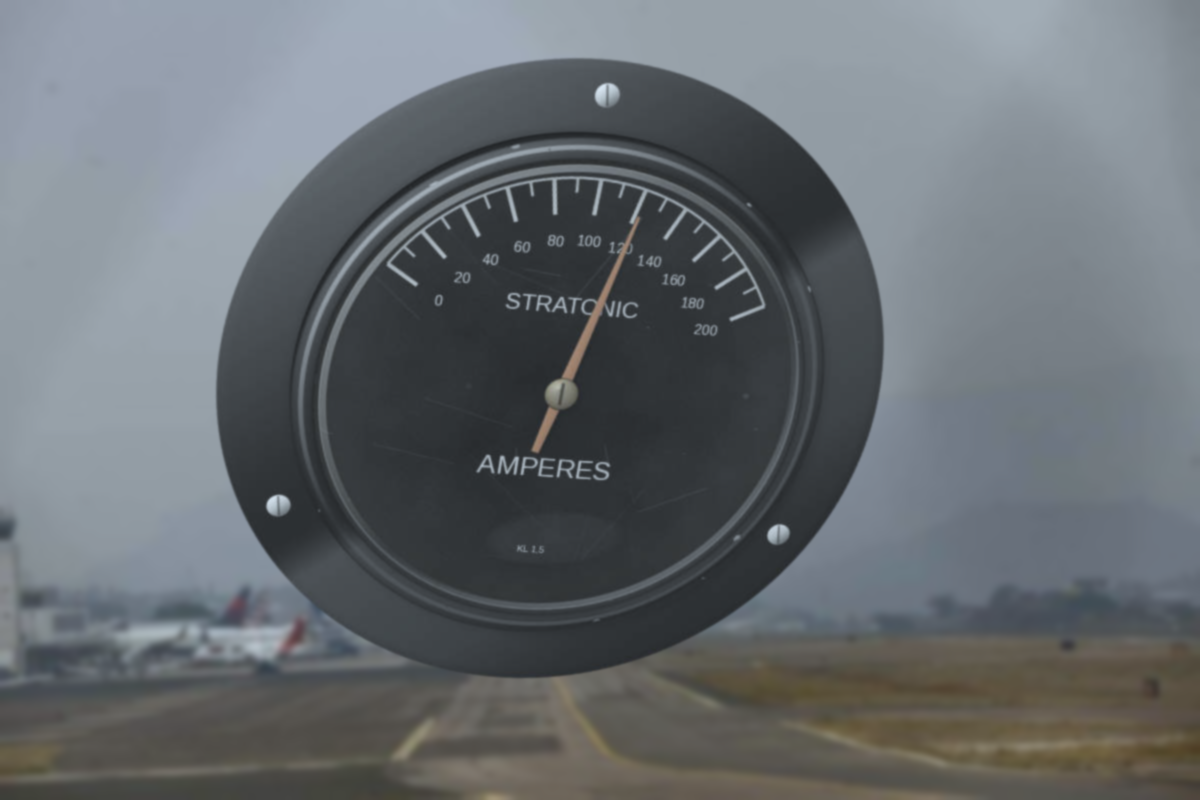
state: 120 A
